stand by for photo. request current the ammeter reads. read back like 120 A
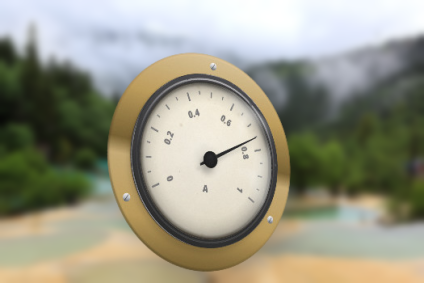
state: 0.75 A
